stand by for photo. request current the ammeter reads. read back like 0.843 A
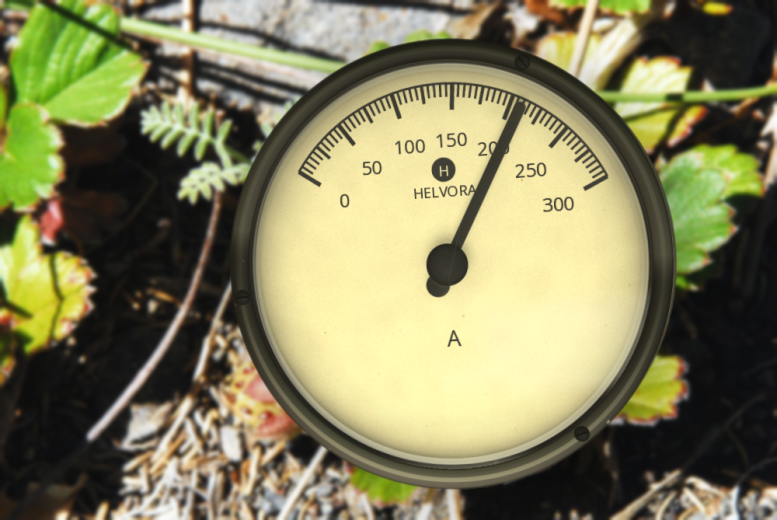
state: 210 A
